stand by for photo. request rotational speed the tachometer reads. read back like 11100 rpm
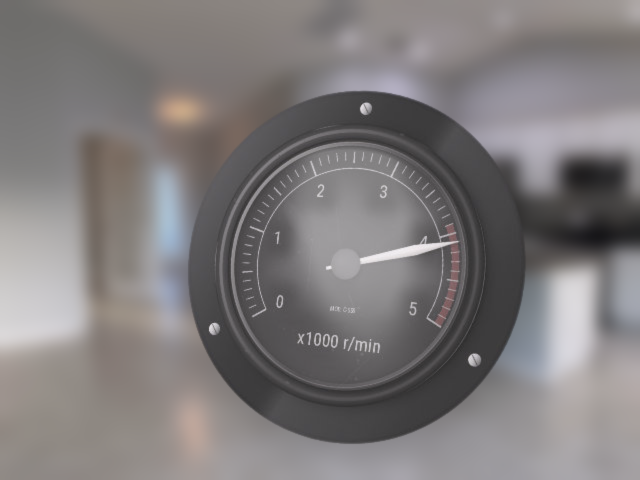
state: 4100 rpm
